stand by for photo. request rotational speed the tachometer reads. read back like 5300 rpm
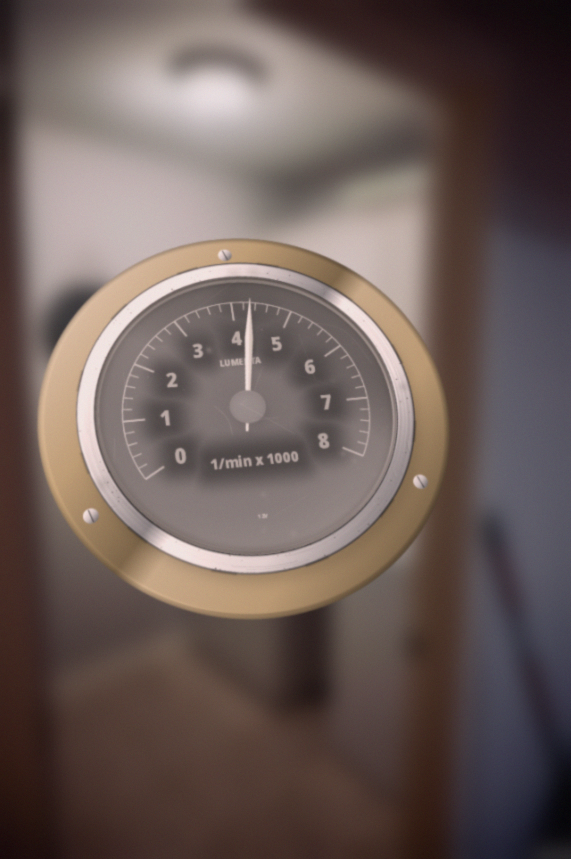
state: 4300 rpm
